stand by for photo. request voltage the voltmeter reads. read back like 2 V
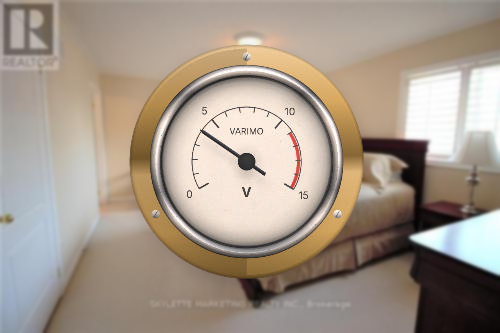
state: 4 V
